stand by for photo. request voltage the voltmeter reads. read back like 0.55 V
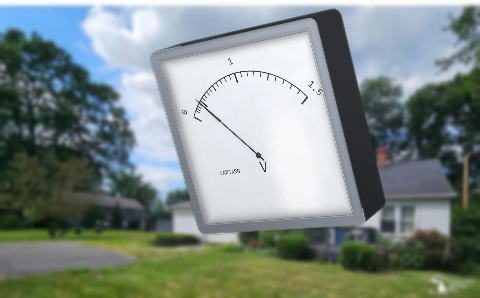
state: 0.5 V
